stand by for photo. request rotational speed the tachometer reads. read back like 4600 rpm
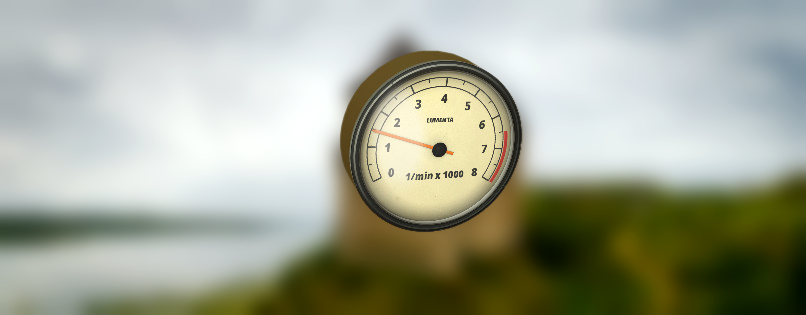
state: 1500 rpm
